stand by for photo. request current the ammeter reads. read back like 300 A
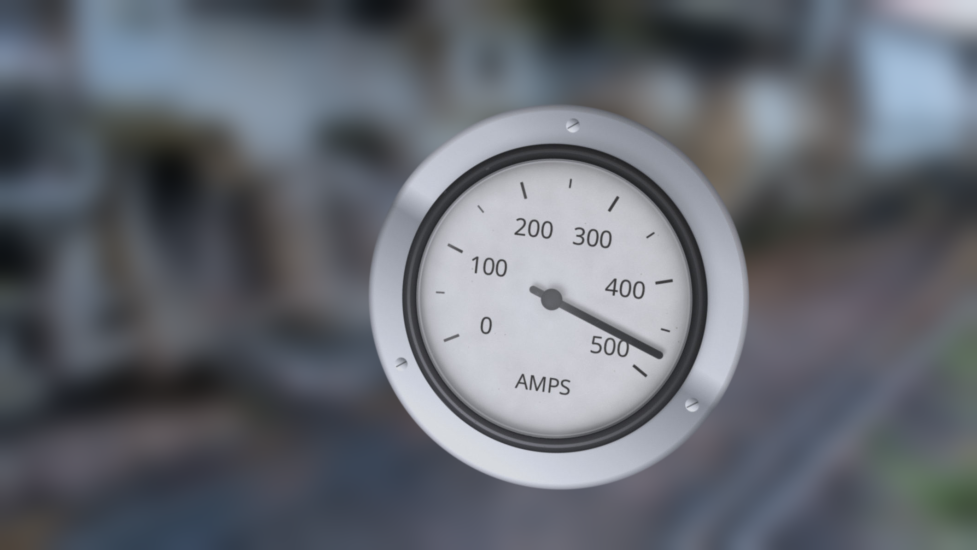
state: 475 A
